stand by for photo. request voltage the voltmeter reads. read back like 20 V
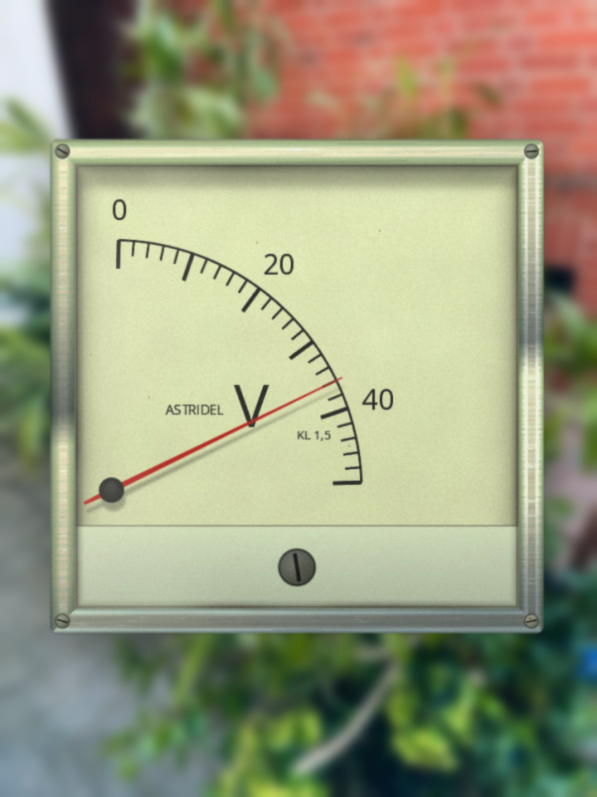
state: 36 V
